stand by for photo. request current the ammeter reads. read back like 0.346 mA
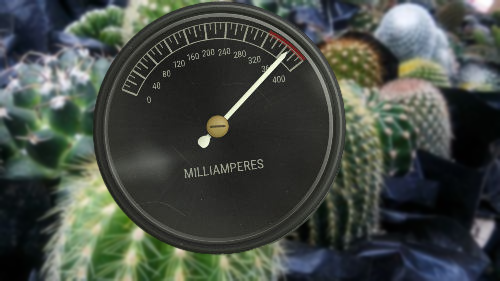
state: 370 mA
